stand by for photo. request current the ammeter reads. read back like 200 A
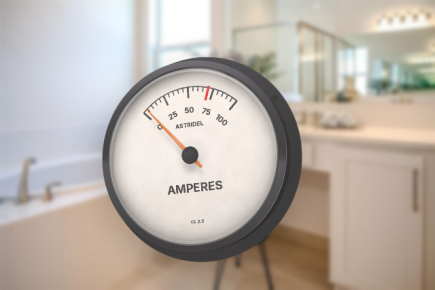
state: 5 A
